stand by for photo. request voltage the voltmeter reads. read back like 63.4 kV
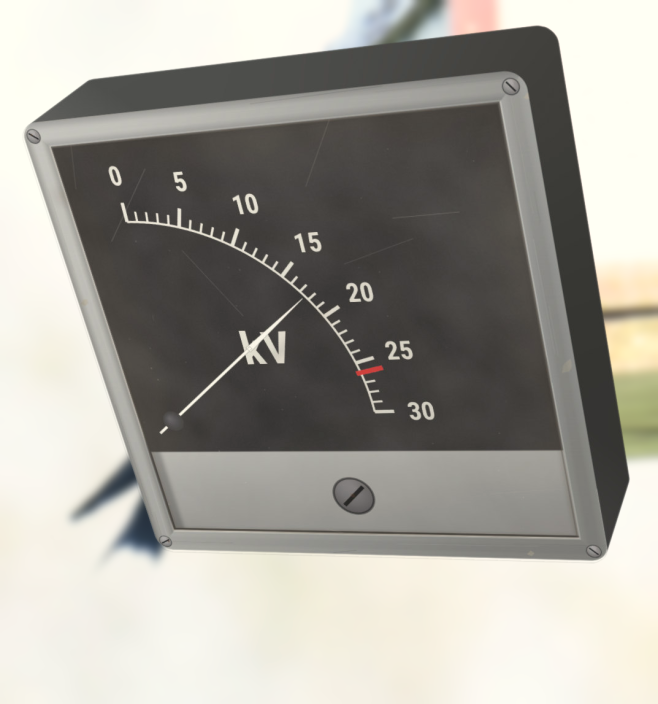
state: 17.5 kV
